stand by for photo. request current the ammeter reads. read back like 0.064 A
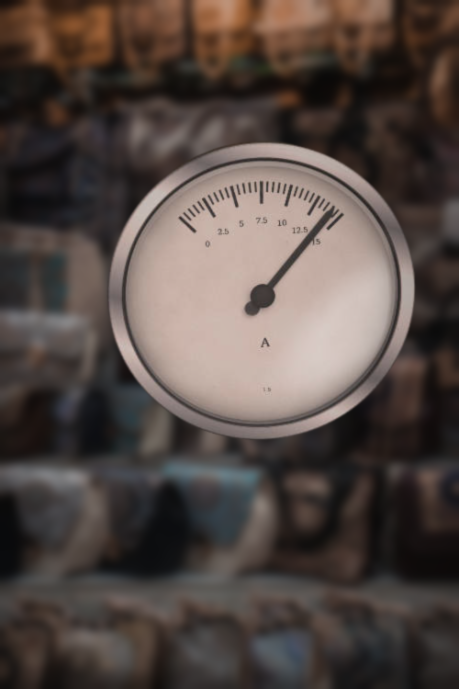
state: 14 A
